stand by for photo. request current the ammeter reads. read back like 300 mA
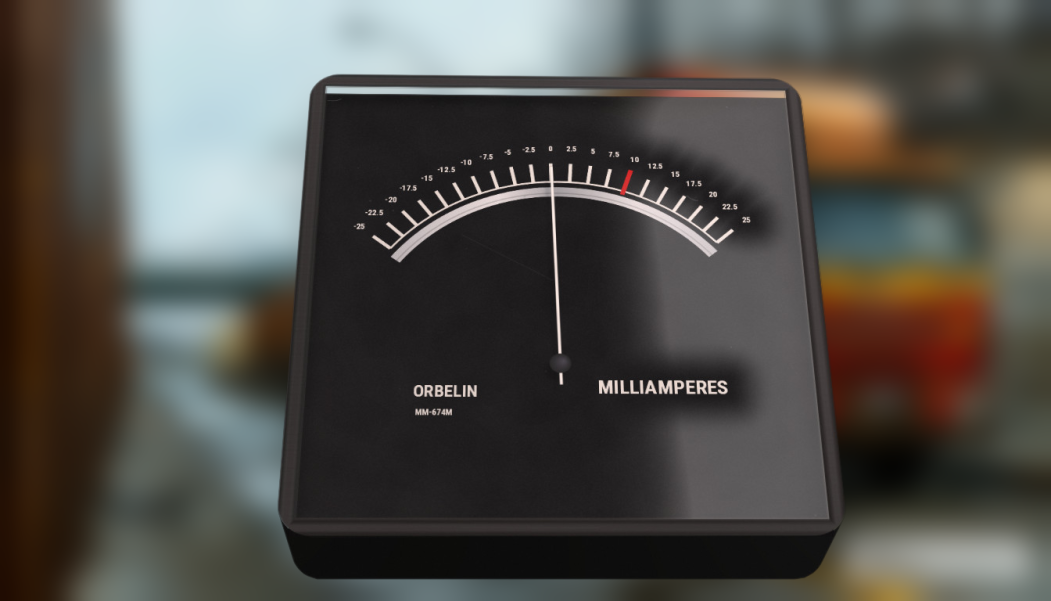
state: 0 mA
